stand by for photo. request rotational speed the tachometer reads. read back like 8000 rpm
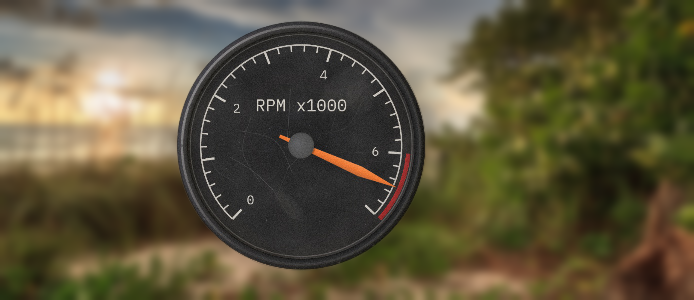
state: 6500 rpm
